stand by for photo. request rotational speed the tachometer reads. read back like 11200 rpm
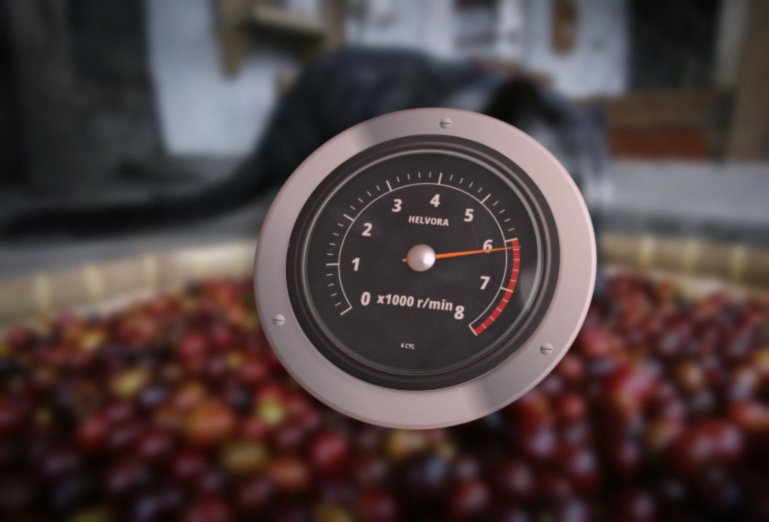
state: 6200 rpm
